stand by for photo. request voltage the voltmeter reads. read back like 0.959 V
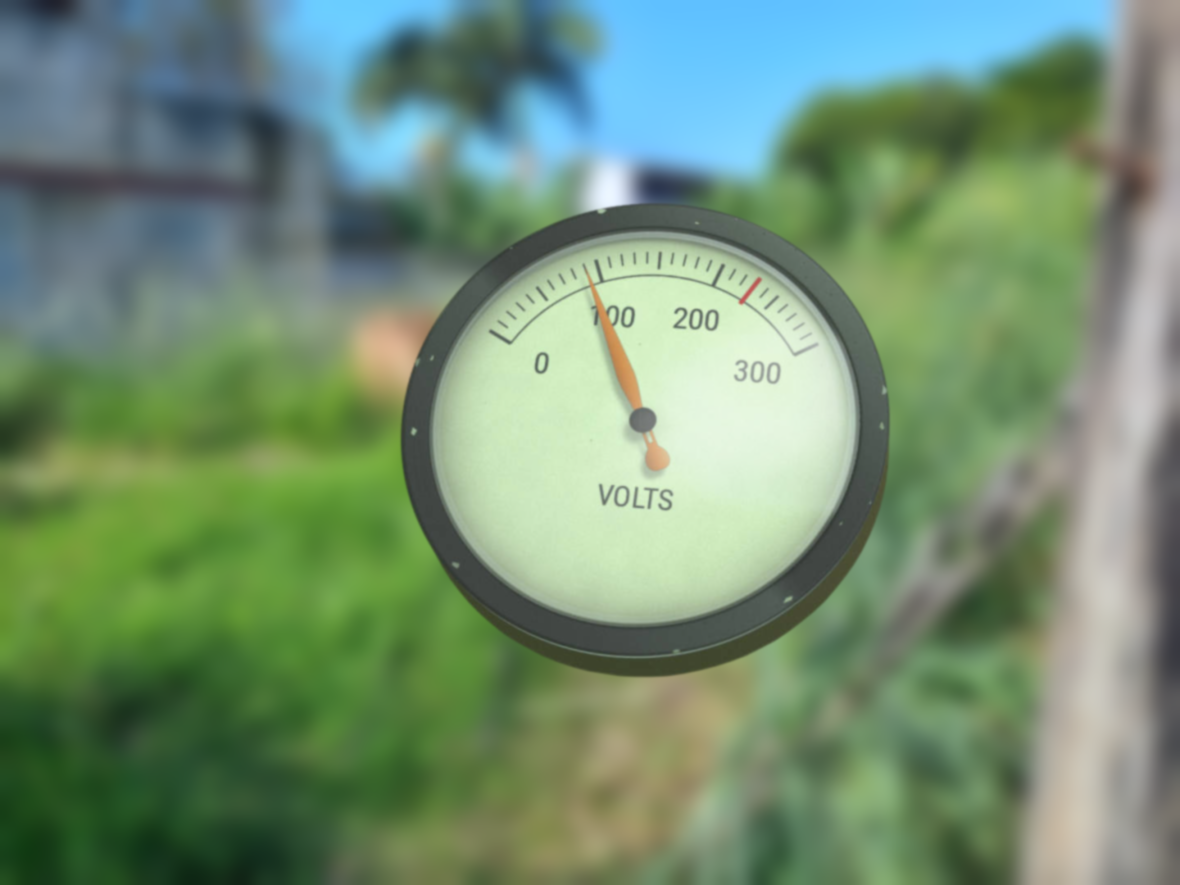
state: 90 V
